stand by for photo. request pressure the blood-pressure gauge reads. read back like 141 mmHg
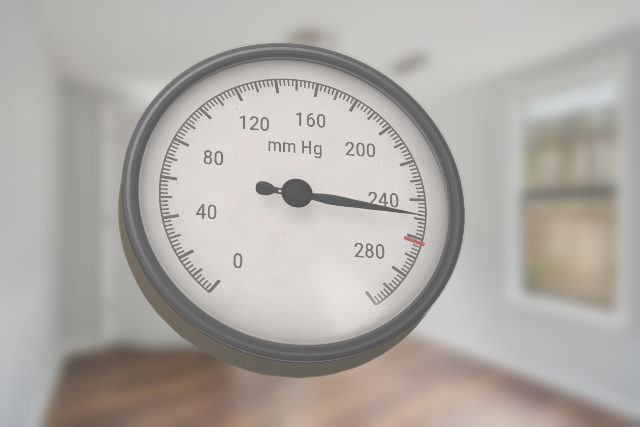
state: 250 mmHg
